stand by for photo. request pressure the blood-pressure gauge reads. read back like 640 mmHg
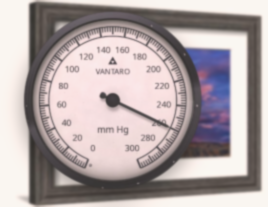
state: 260 mmHg
